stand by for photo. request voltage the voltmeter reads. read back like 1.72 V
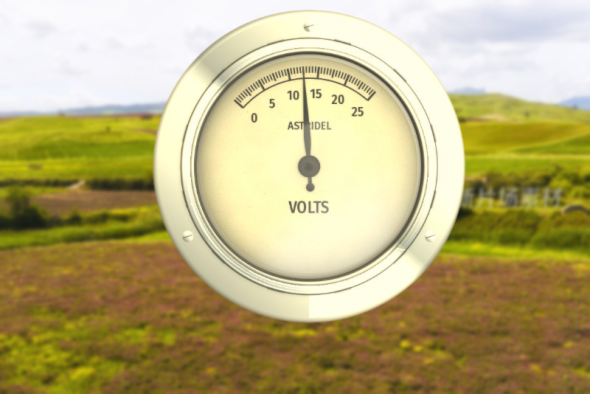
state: 12.5 V
